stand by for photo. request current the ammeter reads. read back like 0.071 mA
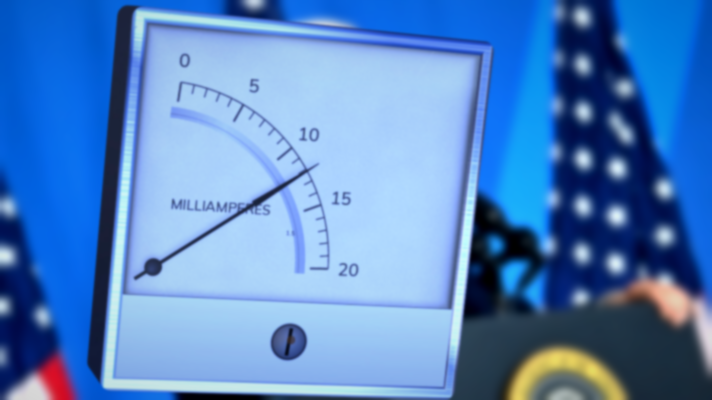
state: 12 mA
